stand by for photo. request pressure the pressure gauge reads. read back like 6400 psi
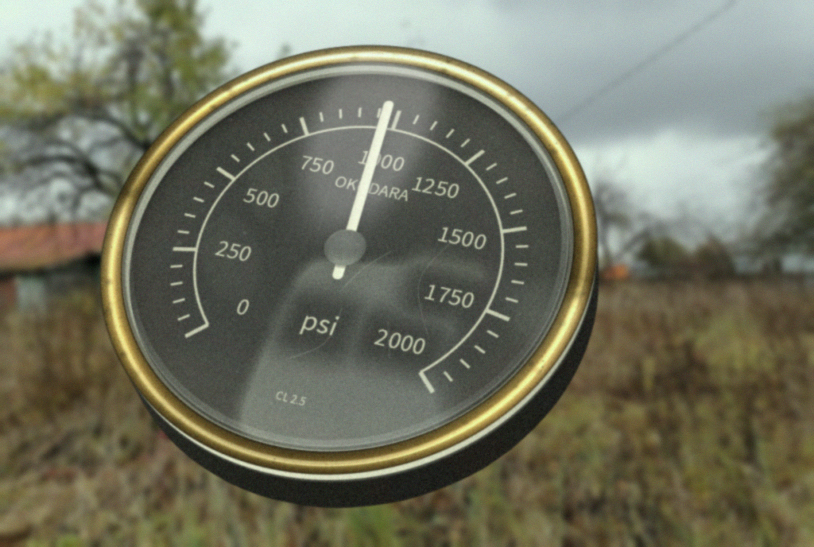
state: 975 psi
